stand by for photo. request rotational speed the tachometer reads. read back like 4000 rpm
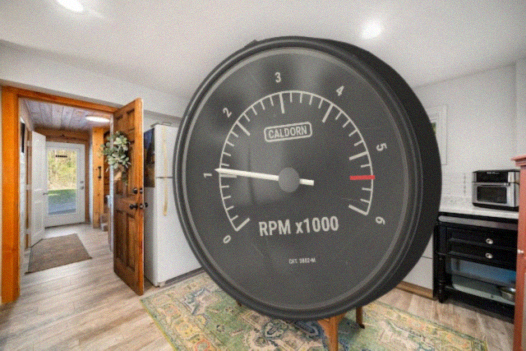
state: 1100 rpm
